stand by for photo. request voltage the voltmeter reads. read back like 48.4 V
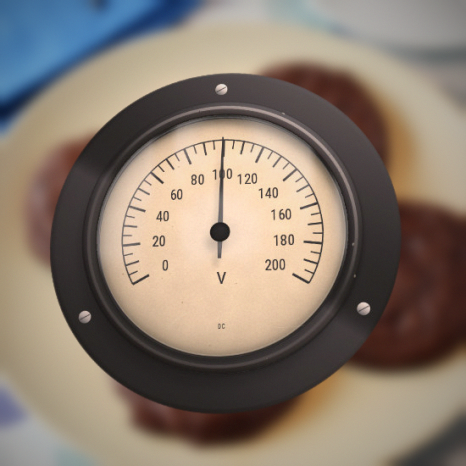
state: 100 V
